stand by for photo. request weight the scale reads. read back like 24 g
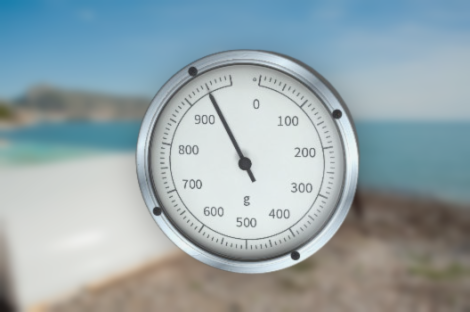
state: 950 g
